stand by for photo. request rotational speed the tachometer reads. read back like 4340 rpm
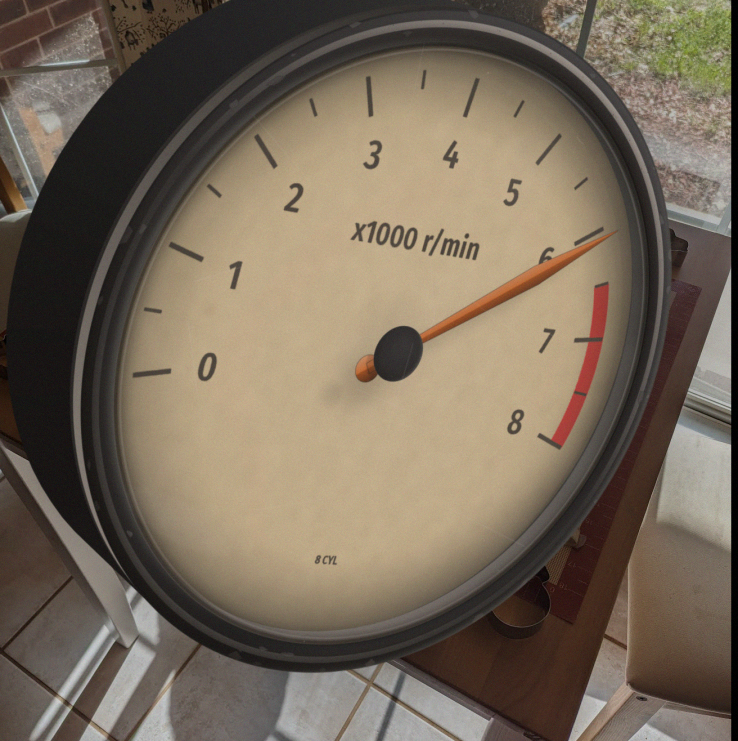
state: 6000 rpm
